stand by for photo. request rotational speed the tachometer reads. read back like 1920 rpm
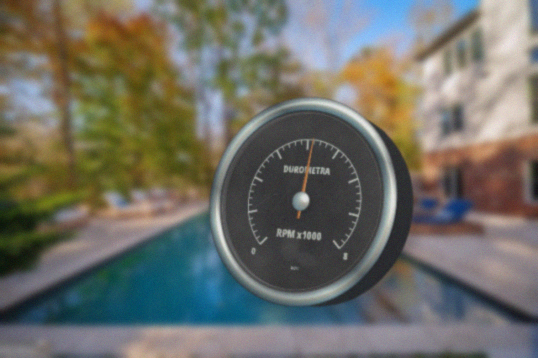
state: 4200 rpm
